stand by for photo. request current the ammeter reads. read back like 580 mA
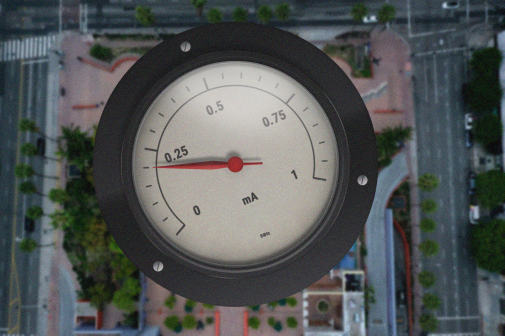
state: 0.2 mA
